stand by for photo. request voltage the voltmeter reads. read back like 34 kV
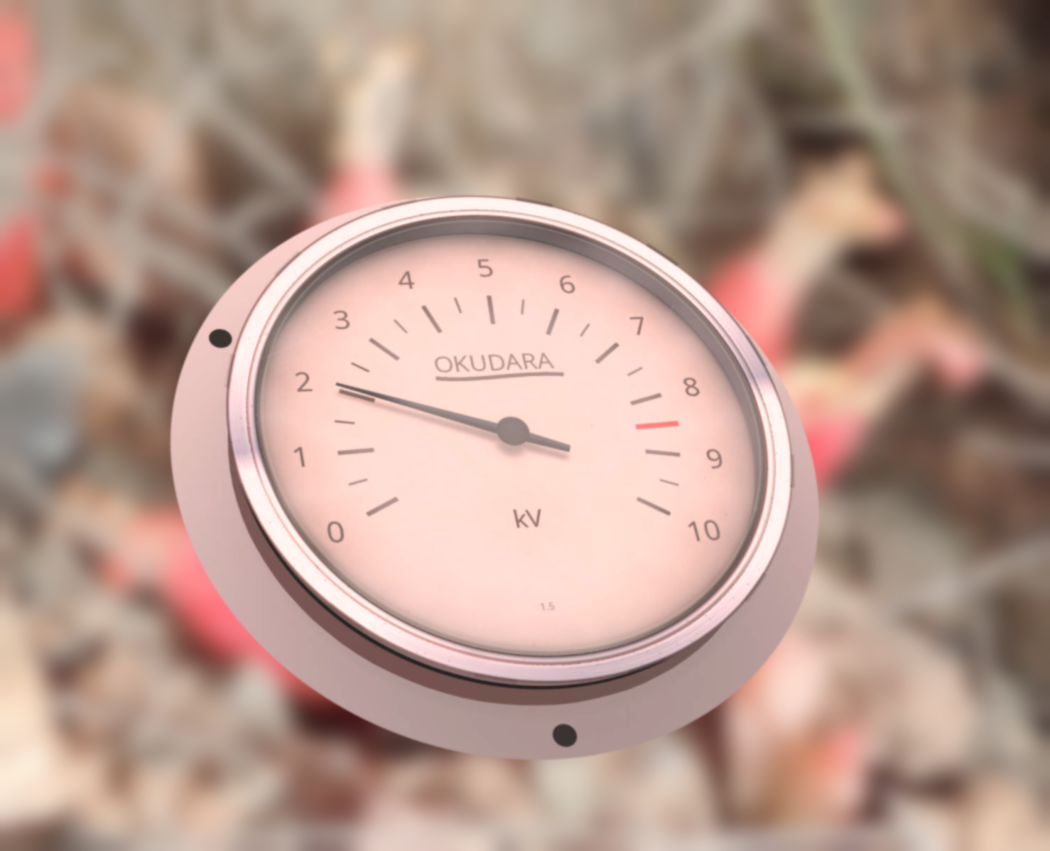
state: 2 kV
